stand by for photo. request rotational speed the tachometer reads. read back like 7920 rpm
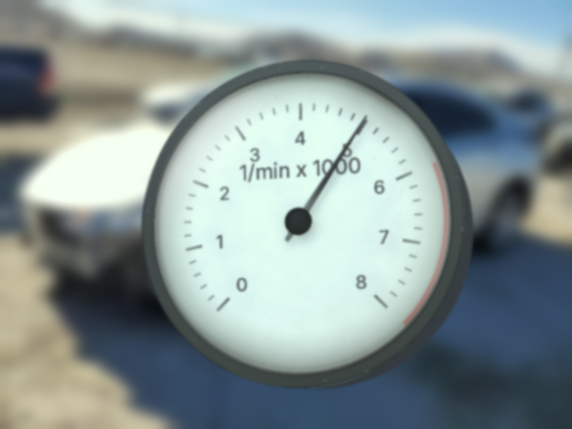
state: 5000 rpm
